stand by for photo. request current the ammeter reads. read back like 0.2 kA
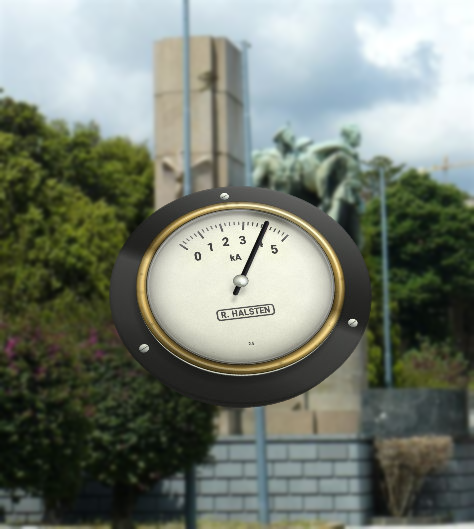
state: 4 kA
